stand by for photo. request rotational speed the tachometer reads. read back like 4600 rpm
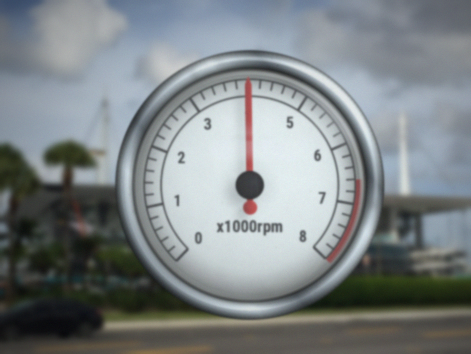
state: 4000 rpm
